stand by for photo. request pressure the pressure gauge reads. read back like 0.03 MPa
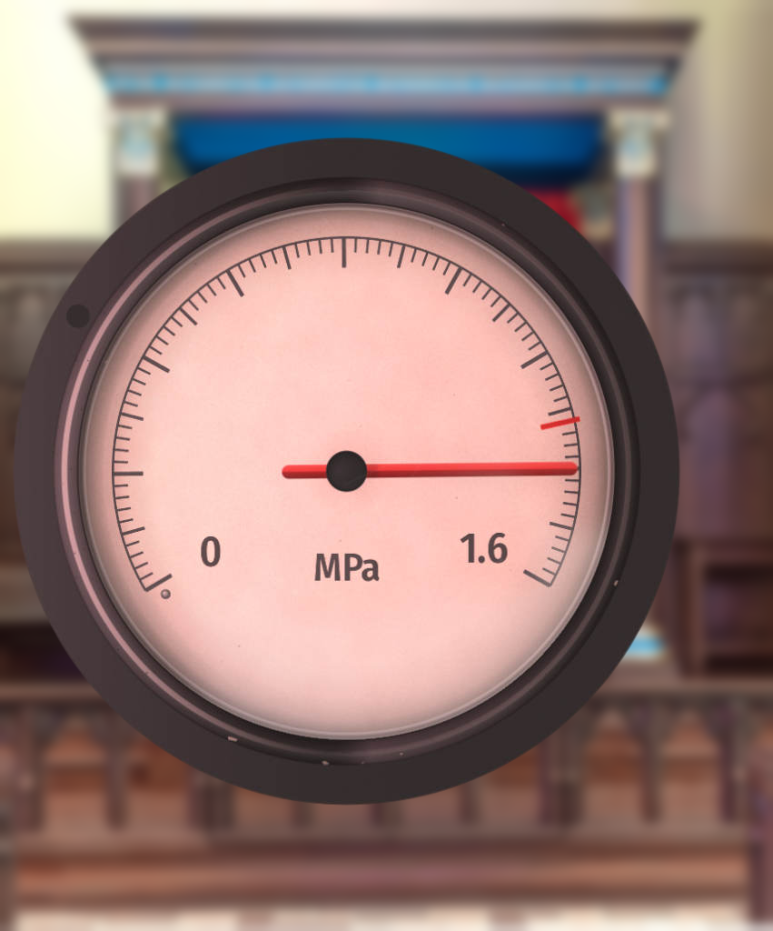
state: 1.4 MPa
